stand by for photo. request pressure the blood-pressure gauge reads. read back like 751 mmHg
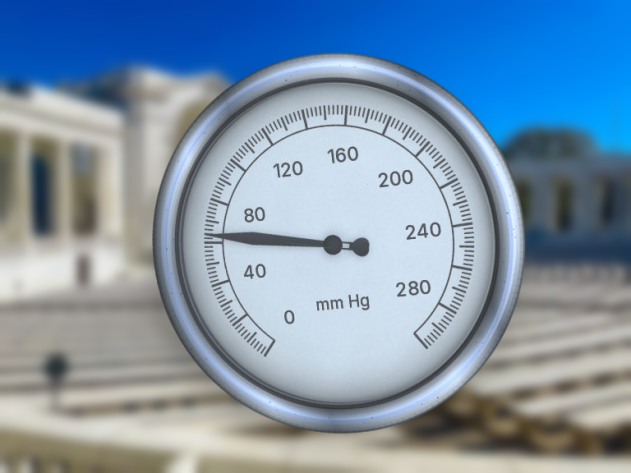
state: 64 mmHg
